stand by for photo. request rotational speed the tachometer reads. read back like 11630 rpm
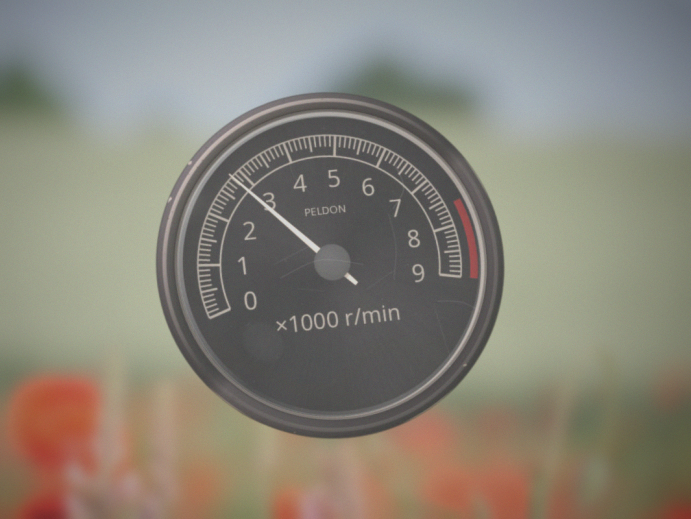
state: 2800 rpm
